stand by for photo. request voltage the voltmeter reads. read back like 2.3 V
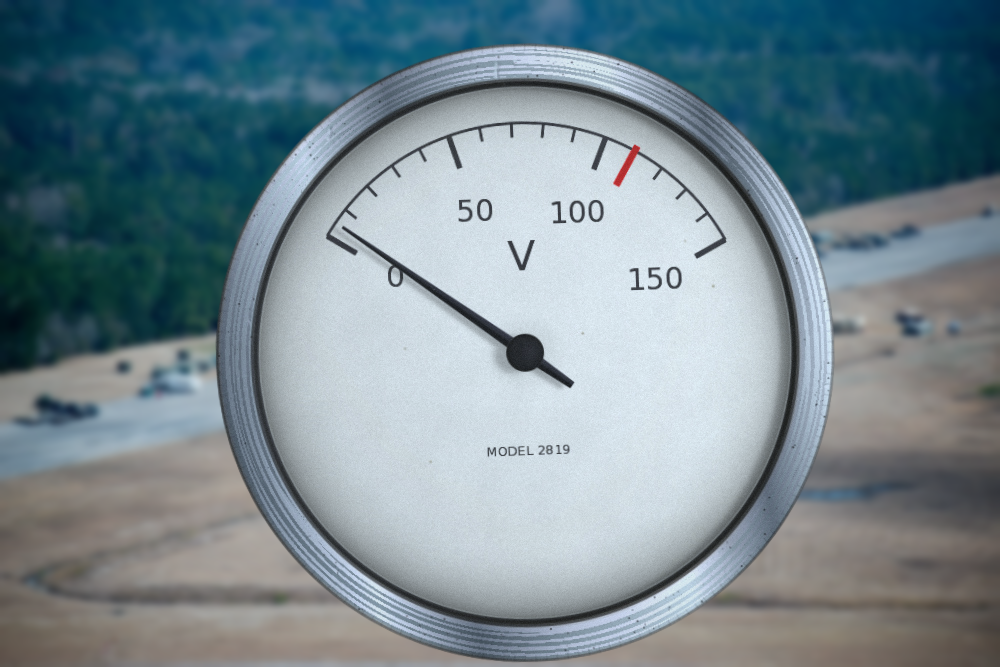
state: 5 V
